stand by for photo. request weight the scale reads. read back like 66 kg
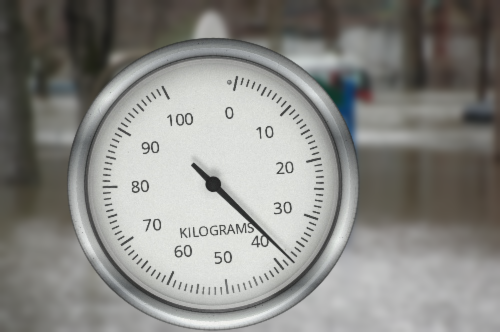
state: 38 kg
